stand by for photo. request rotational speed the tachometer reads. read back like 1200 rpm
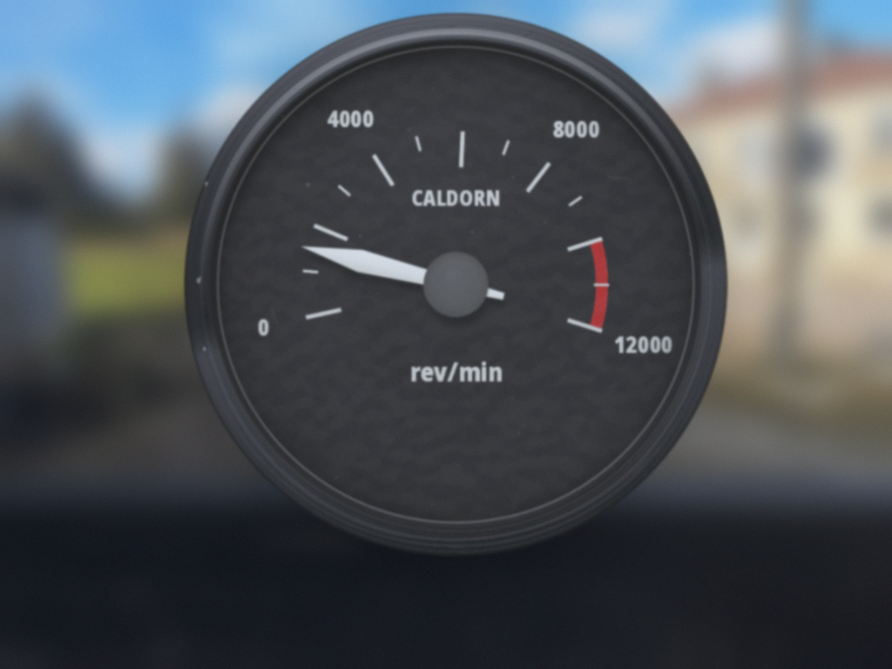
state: 1500 rpm
